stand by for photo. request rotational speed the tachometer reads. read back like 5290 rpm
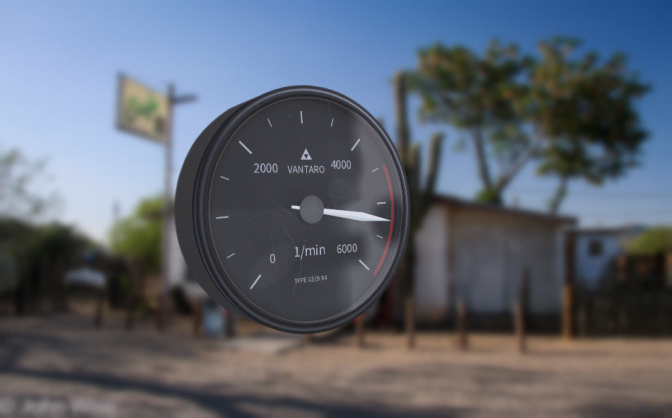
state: 5250 rpm
